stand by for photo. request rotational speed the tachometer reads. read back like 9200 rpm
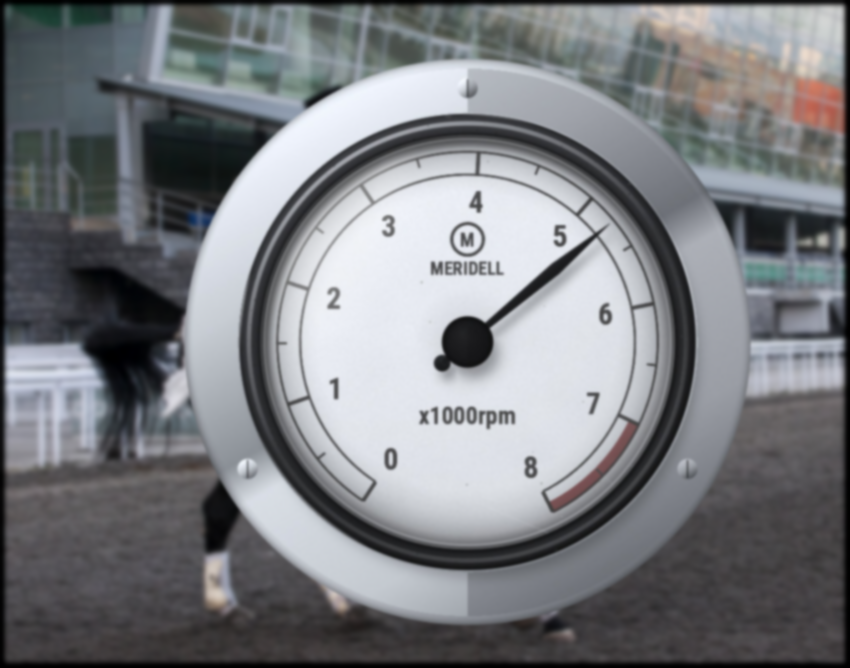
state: 5250 rpm
